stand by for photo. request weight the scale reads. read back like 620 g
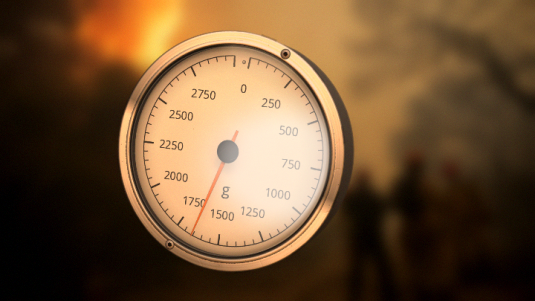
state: 1650 g
